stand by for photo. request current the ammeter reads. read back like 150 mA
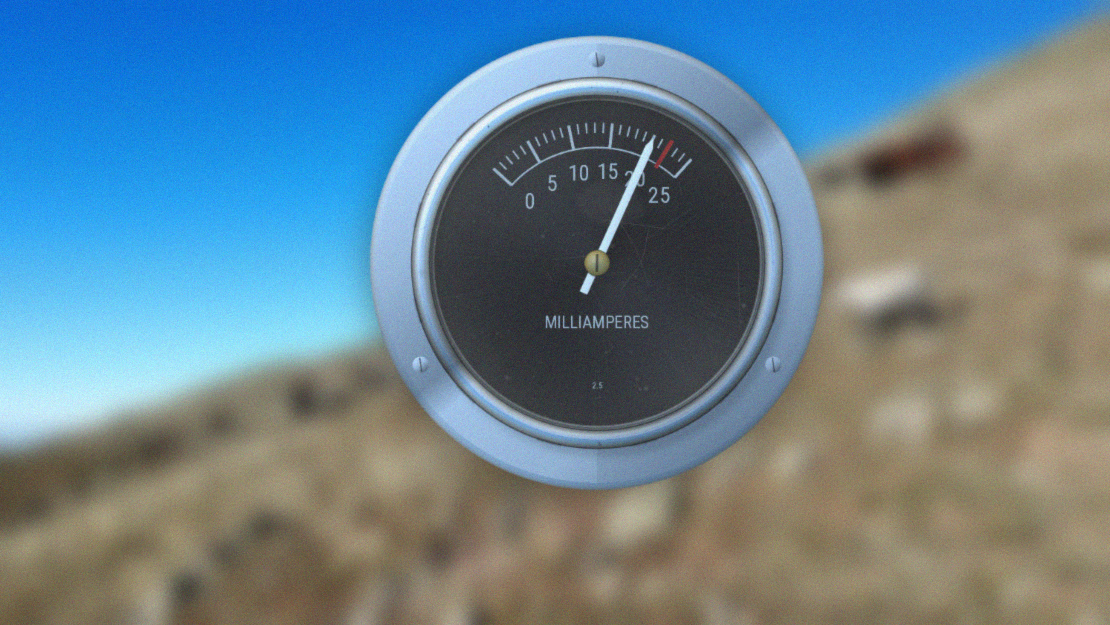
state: 20 mA
